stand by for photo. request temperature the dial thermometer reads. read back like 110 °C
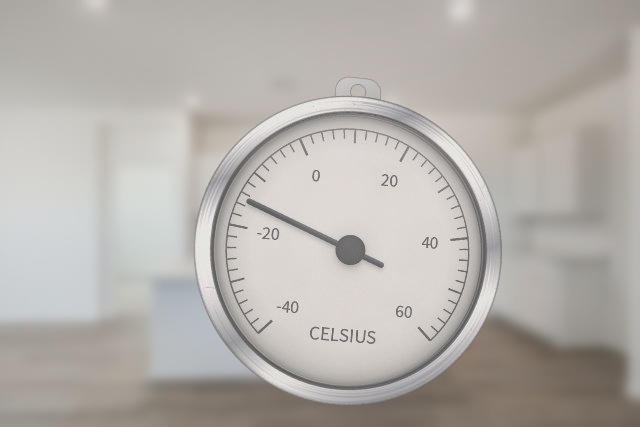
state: -15 °C
